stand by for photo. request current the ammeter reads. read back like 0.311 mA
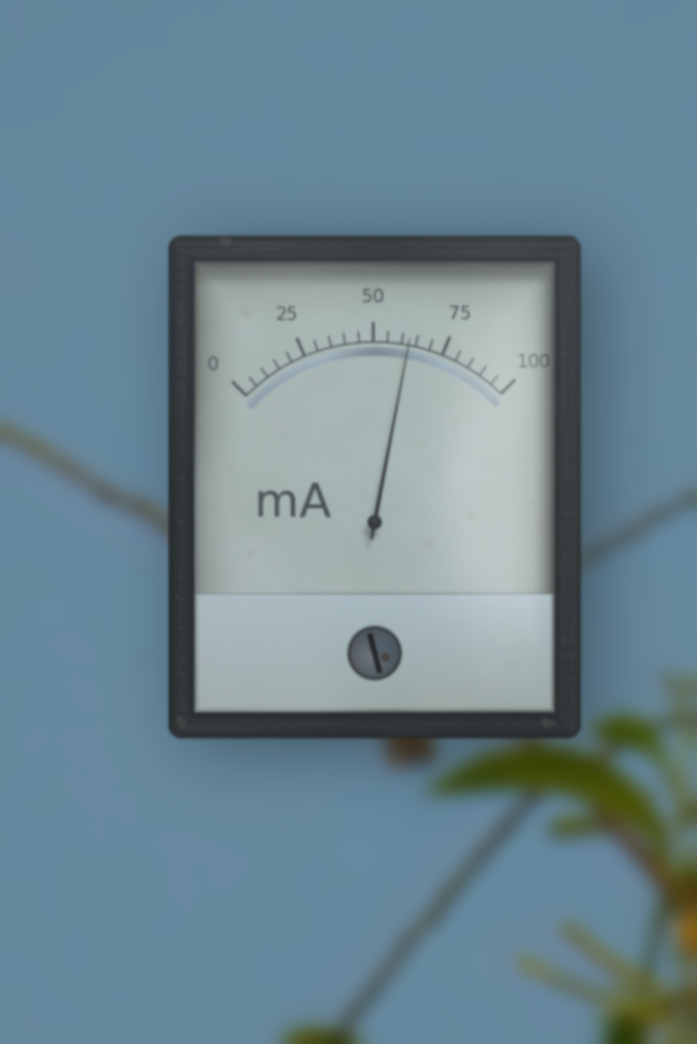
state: 62.5 mA
